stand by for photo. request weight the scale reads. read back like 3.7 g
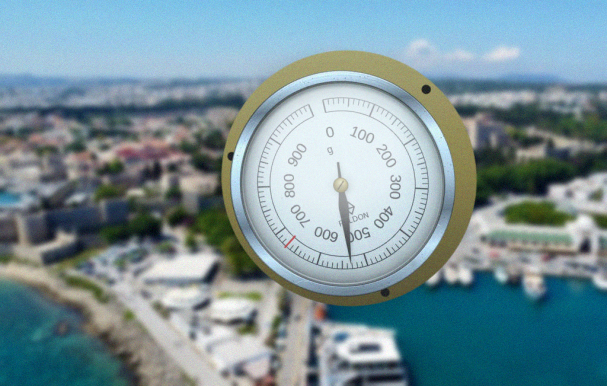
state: 530 g
